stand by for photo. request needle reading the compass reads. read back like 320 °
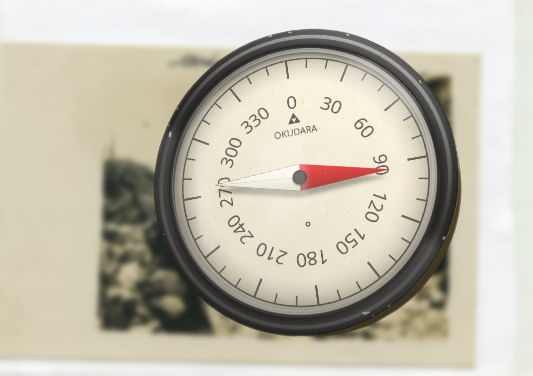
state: 95 °
